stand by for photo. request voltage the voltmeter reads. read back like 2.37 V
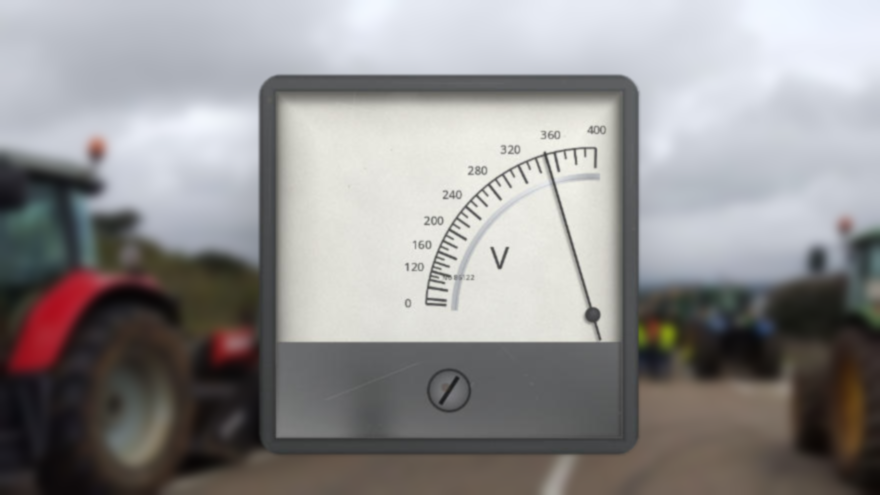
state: 350 V
